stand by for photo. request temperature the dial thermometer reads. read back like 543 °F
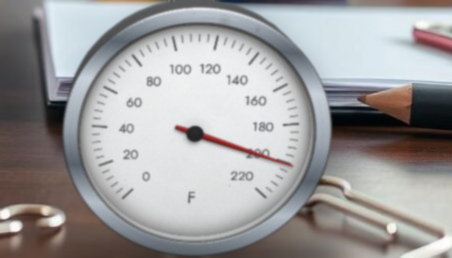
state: 200 °F
